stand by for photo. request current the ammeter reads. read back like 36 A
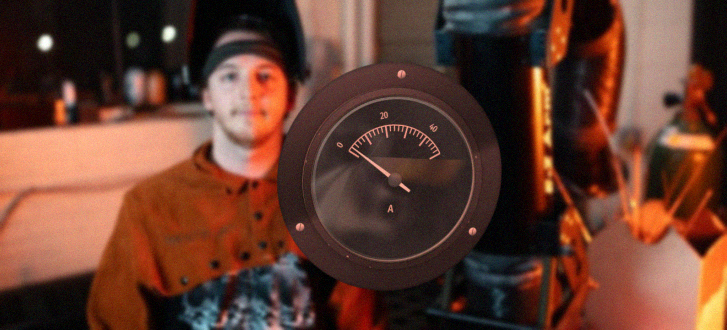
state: 2 A
